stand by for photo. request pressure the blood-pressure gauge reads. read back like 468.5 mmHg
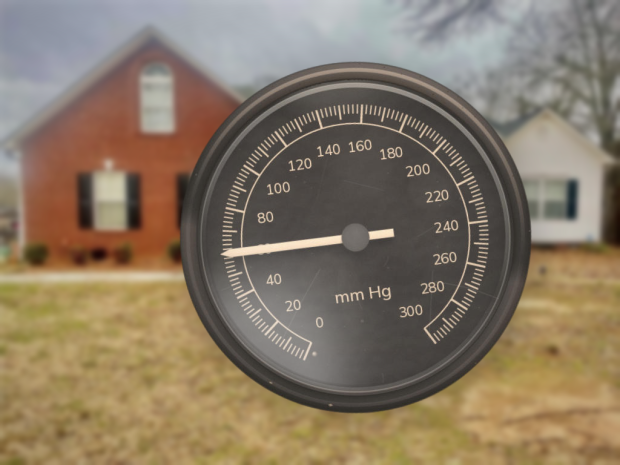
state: 60 mmHg
